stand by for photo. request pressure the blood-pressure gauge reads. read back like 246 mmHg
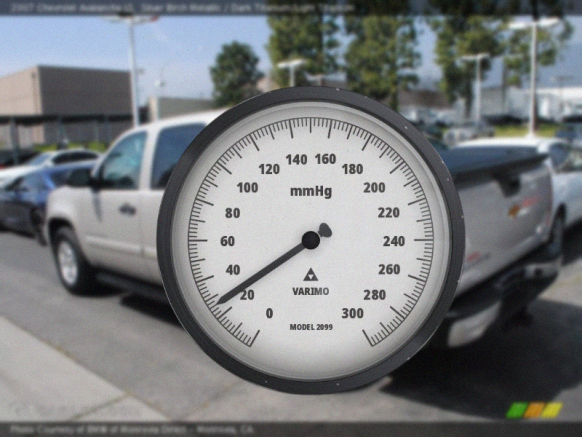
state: 26 mmHg
